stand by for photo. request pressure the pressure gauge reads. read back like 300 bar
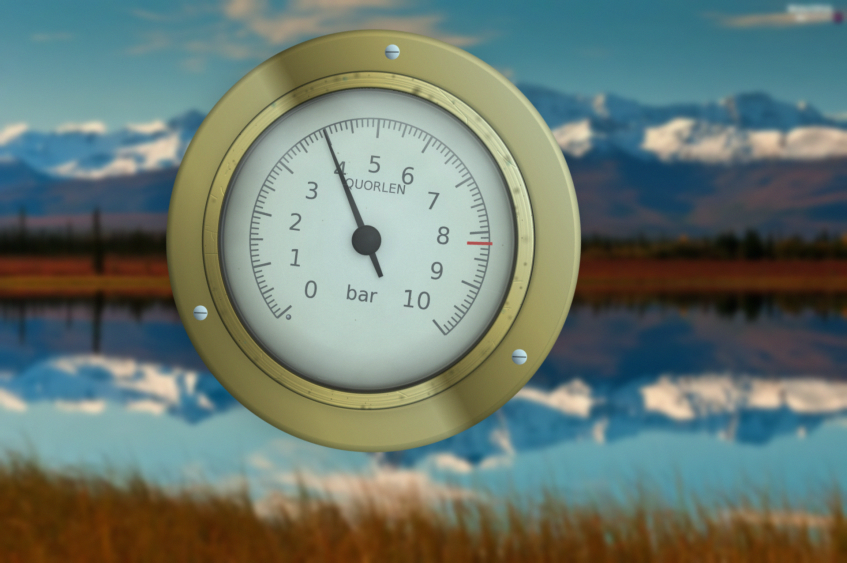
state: 4 bar
